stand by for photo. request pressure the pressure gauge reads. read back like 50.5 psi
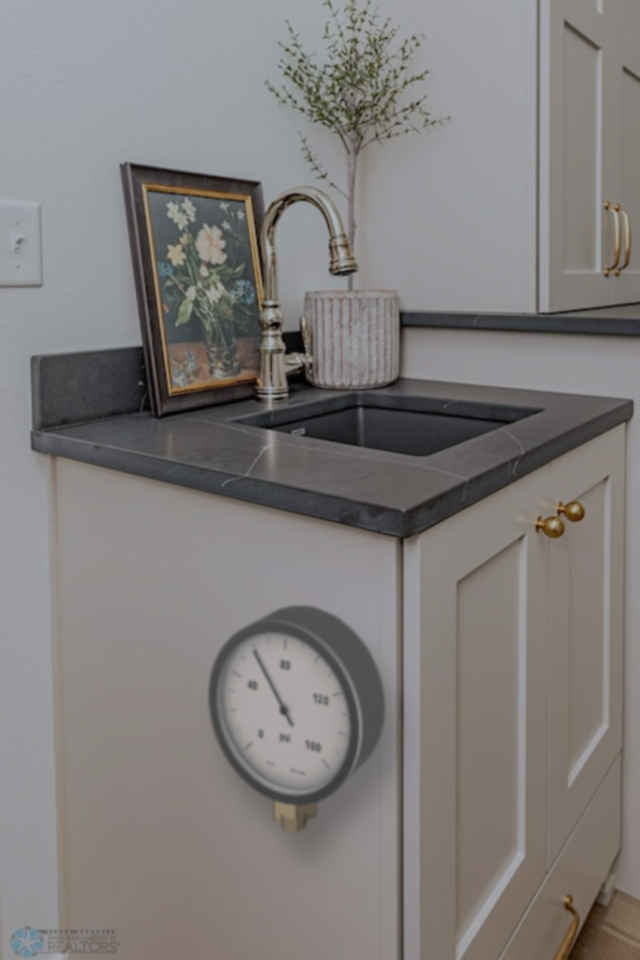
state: 60 psi
